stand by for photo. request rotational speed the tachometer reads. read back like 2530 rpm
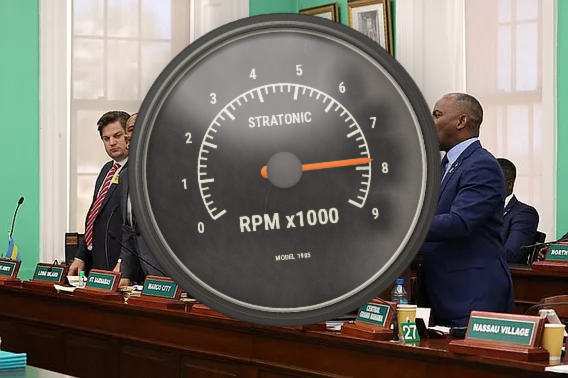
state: 7800 rpm
